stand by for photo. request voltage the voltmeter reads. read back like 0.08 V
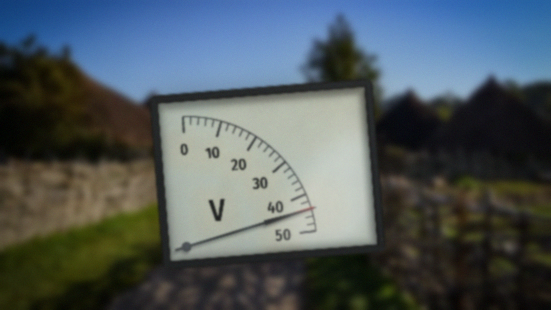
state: 44 V
